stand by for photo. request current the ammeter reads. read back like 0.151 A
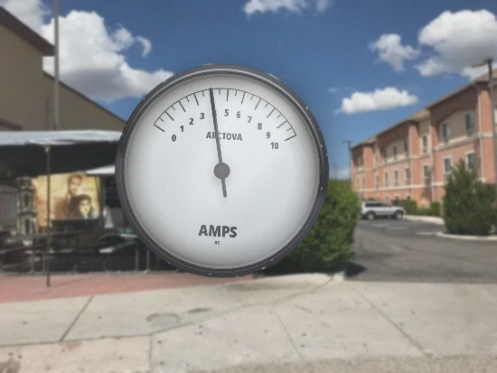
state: 4 A
